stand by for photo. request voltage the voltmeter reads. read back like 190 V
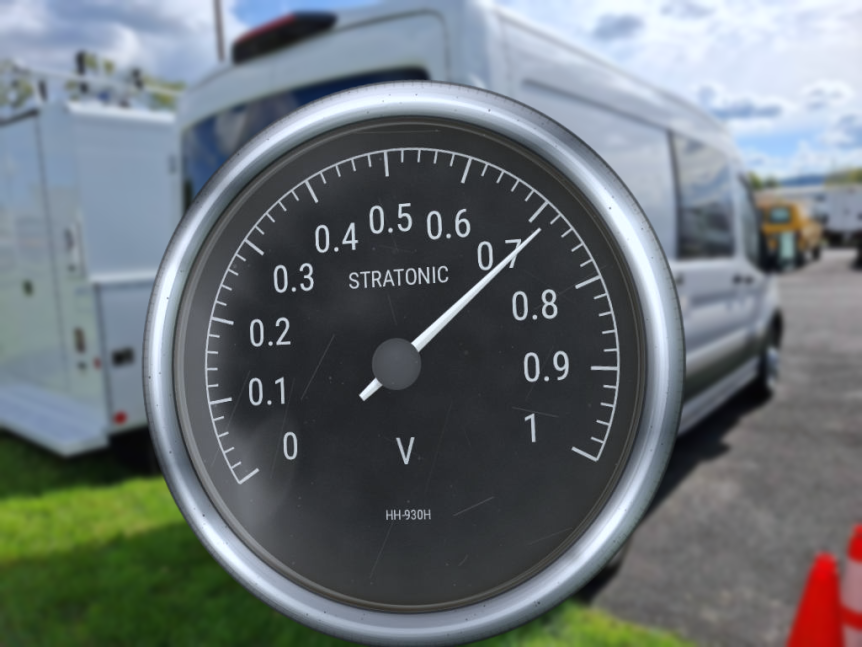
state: 0.72 V
